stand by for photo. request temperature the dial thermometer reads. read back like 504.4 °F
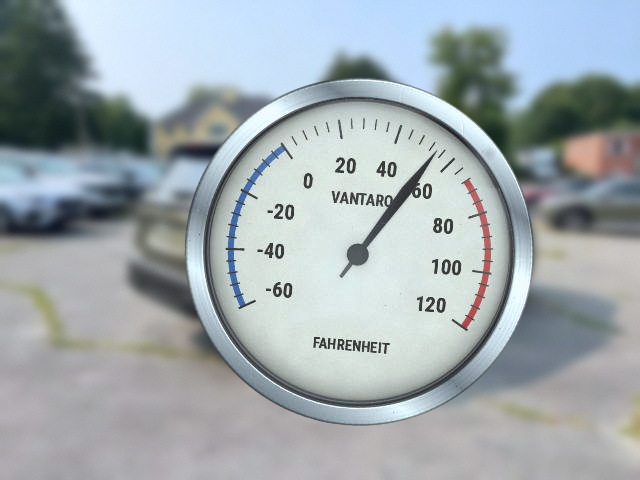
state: 54 °F
